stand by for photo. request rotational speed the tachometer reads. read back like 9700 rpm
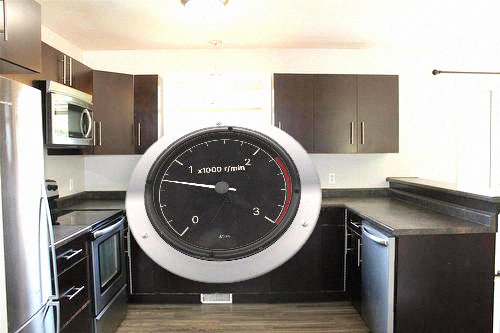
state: 700 rpm
